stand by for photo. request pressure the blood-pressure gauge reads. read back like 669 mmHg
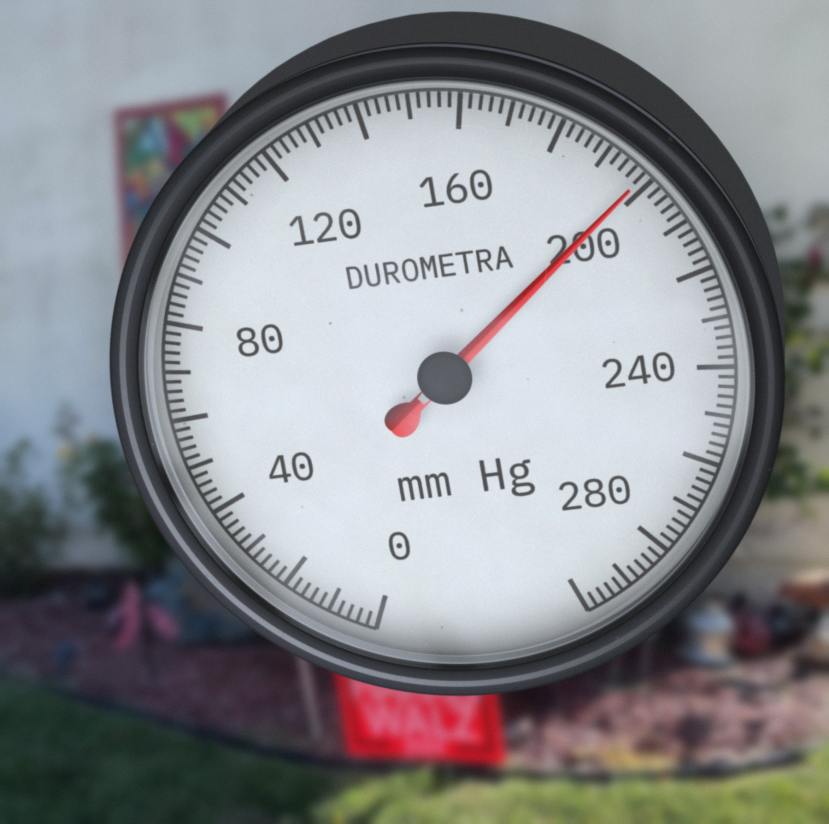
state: 198 mmHg
